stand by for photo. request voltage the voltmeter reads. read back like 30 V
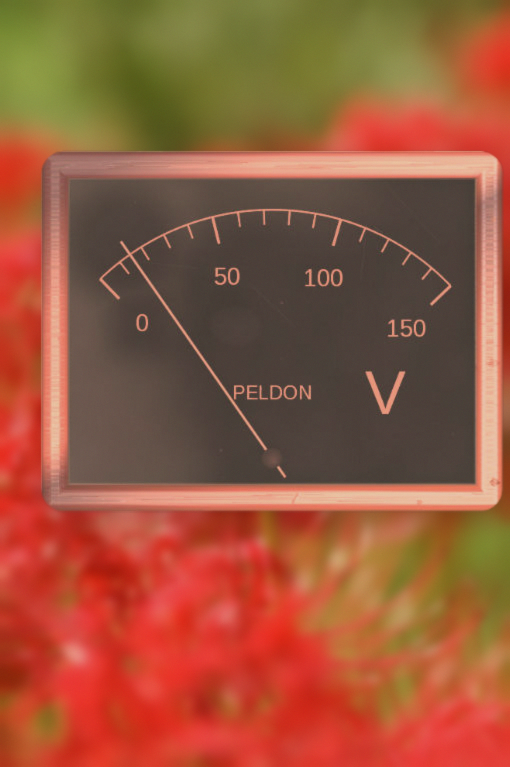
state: 15 V
